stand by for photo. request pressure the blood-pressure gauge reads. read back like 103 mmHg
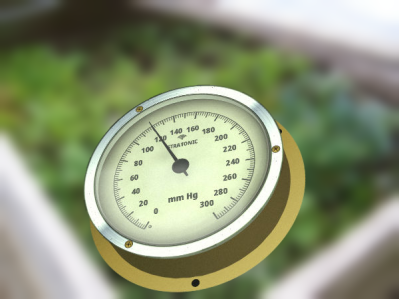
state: 120 mmHg
